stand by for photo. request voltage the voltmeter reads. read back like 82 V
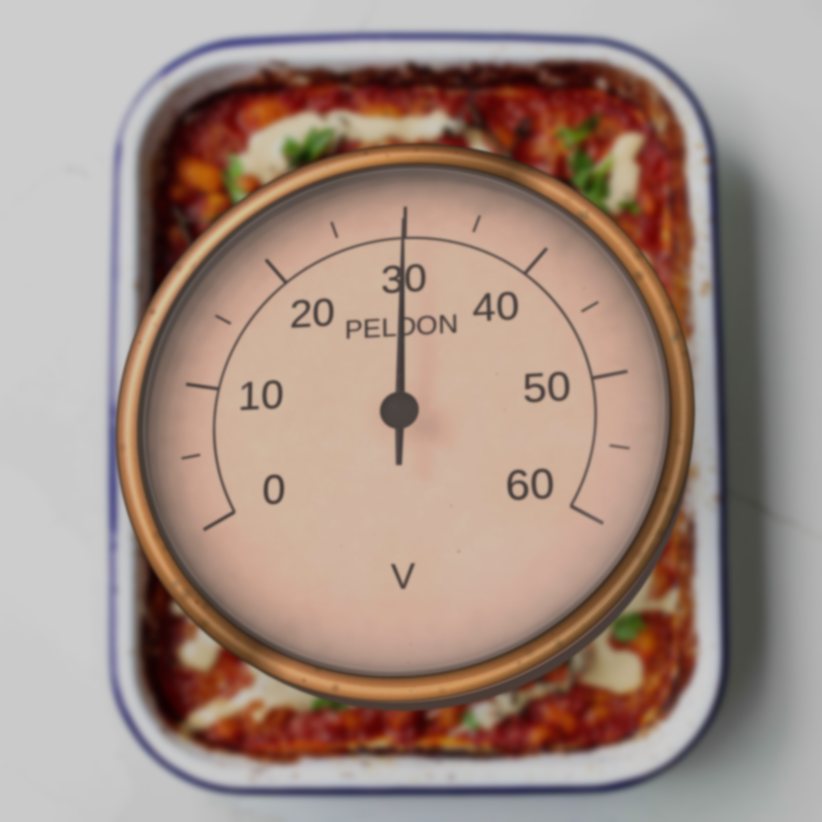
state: 30 V
